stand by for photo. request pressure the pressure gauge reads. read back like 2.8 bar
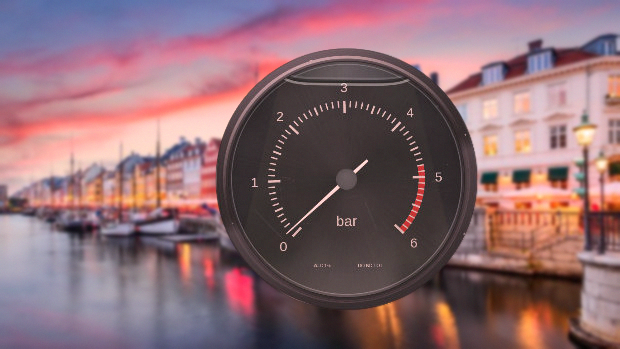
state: 0.1 bar
